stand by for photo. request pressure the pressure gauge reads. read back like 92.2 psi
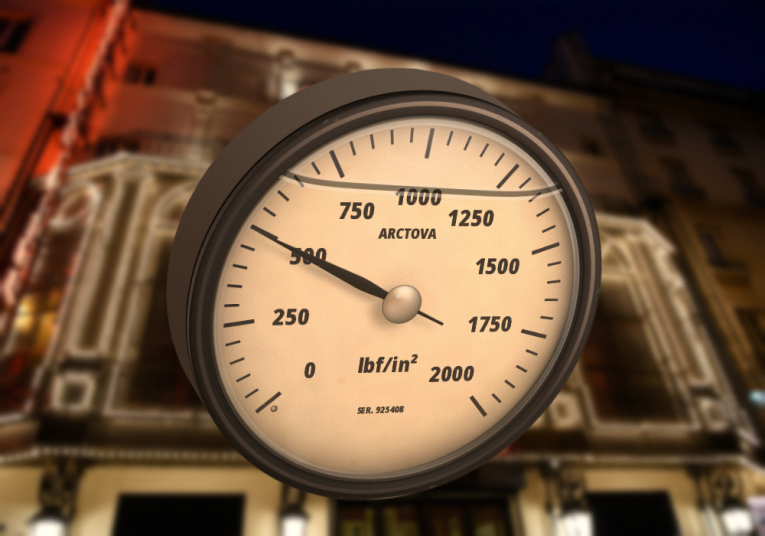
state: 500 psi
